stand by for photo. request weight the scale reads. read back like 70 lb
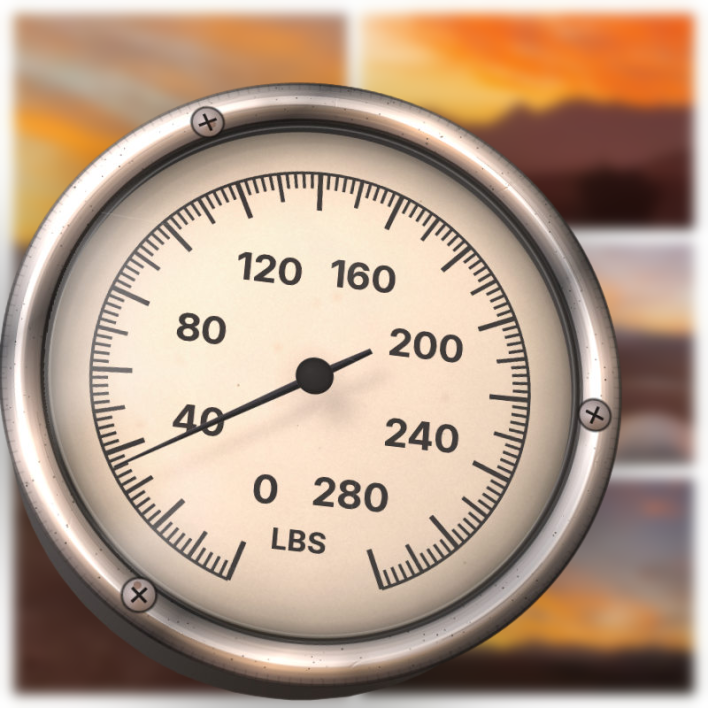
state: 36 lb
